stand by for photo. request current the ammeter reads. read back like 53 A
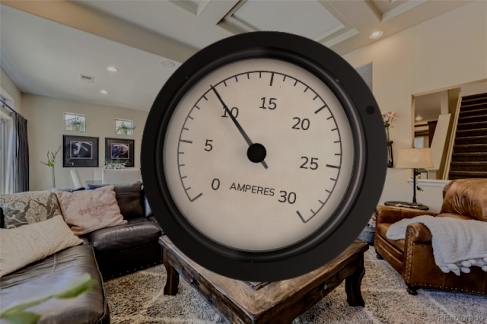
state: 10 A
